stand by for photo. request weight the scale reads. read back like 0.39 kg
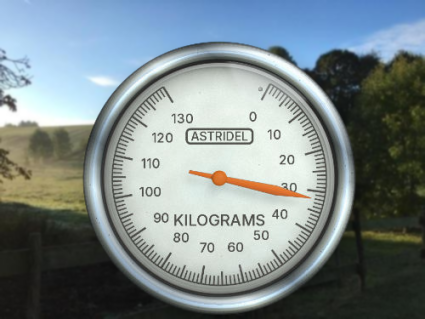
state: 32 kg
